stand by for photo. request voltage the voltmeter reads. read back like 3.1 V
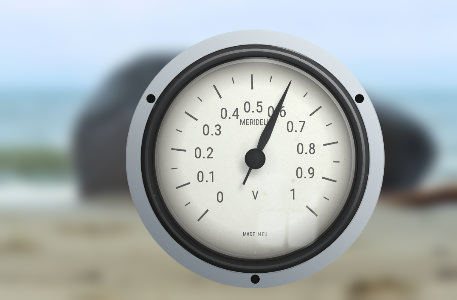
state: 0.6 V
